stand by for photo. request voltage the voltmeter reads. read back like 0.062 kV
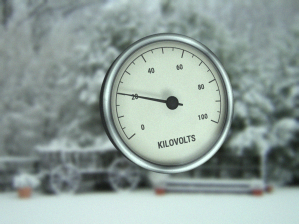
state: 20 kV
